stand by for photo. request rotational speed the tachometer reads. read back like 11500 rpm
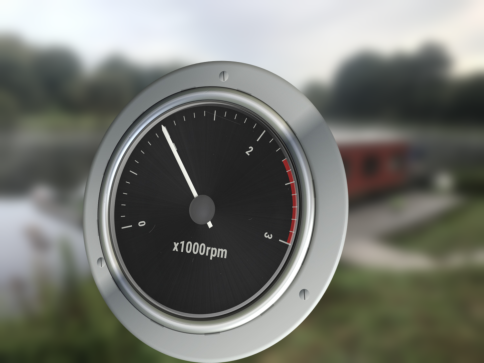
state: 1000 rpm
